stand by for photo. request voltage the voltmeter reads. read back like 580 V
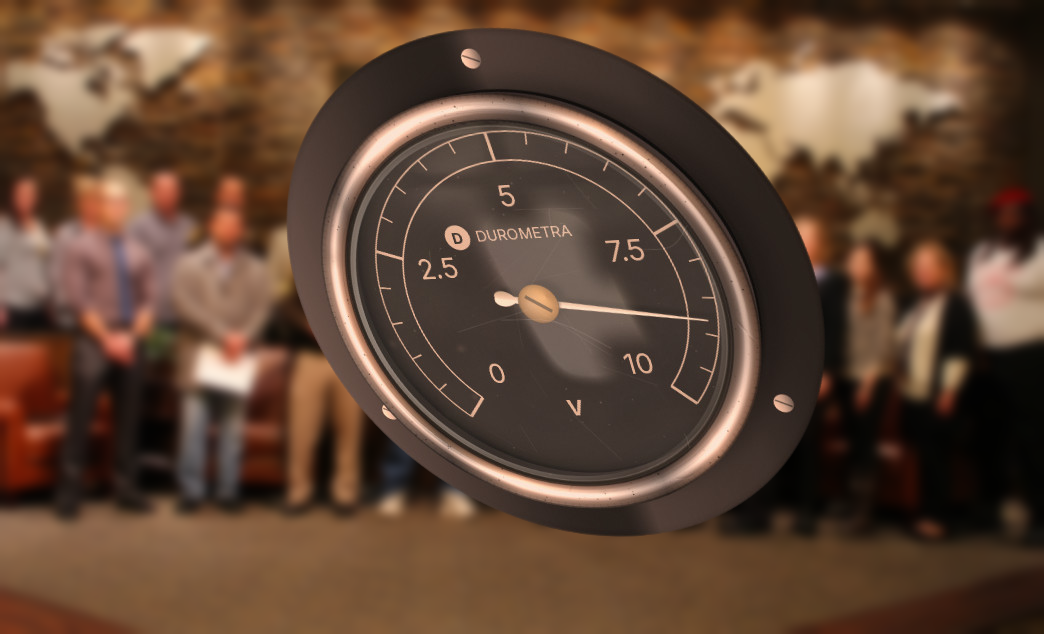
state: 8.75 V
